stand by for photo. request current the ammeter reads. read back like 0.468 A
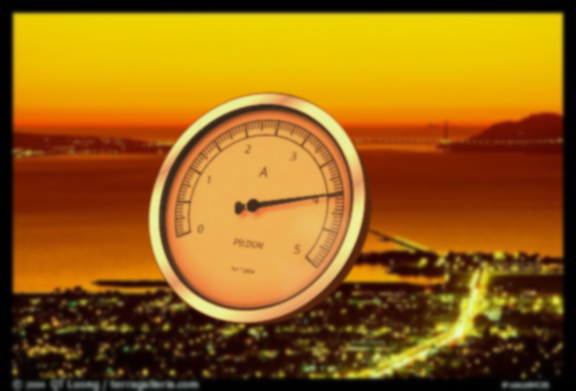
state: 4 A
